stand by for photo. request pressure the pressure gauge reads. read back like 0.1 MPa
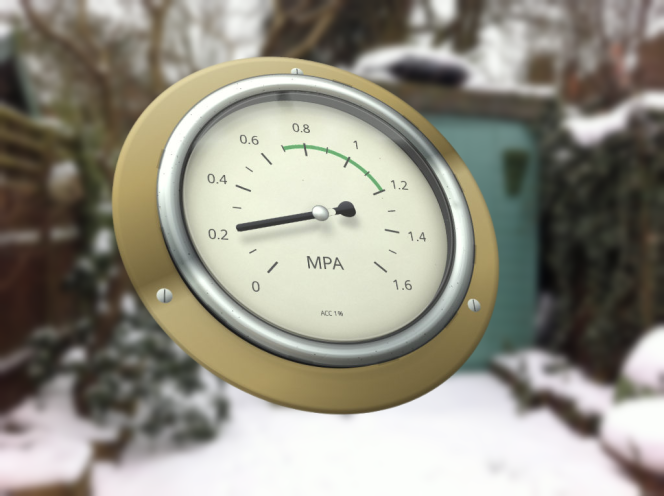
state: 0.2 MPa
